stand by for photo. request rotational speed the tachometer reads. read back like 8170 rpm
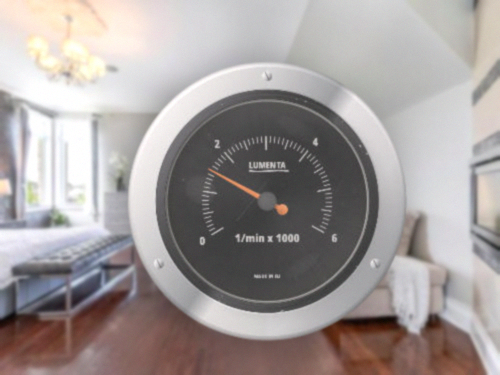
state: 1500 rpm
